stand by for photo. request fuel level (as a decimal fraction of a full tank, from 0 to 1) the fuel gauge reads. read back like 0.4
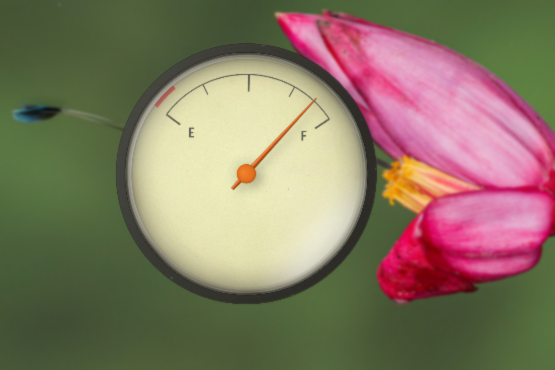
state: 0.875
